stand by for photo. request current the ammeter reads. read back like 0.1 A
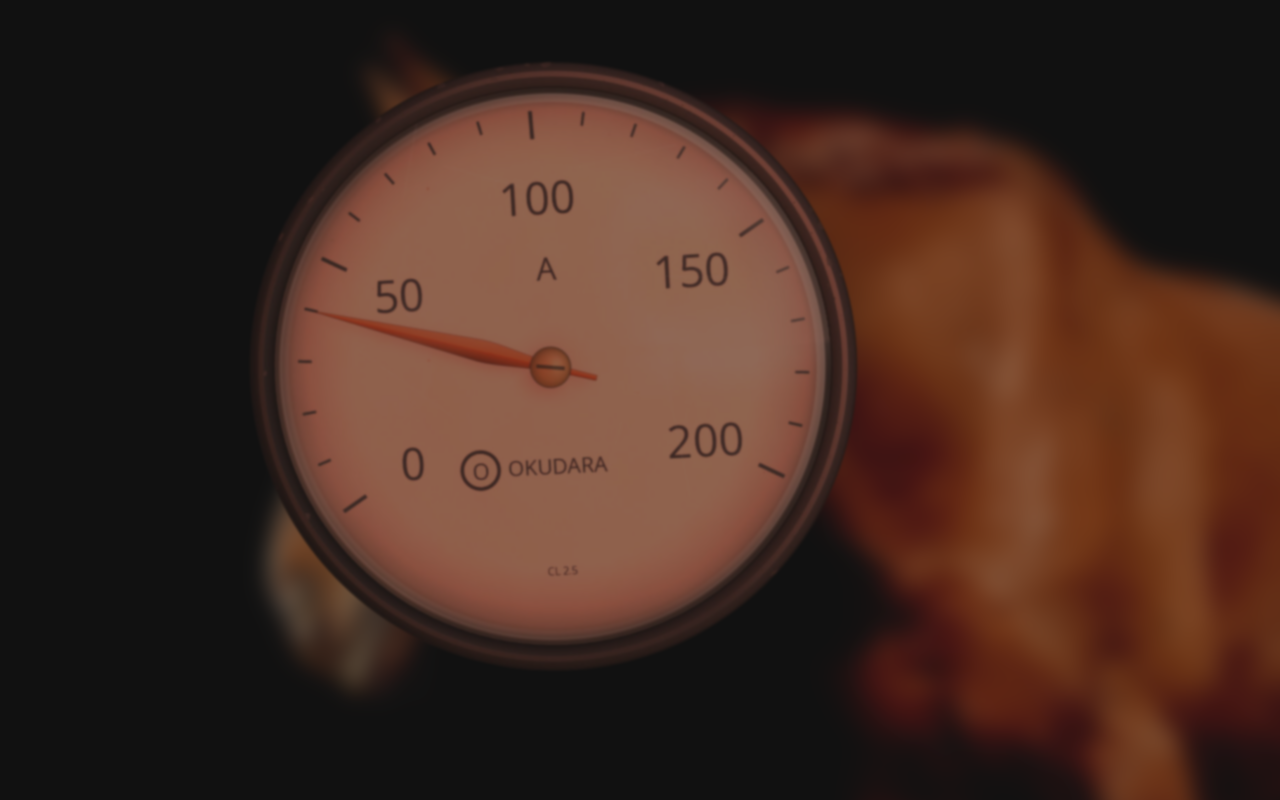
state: 40 A
